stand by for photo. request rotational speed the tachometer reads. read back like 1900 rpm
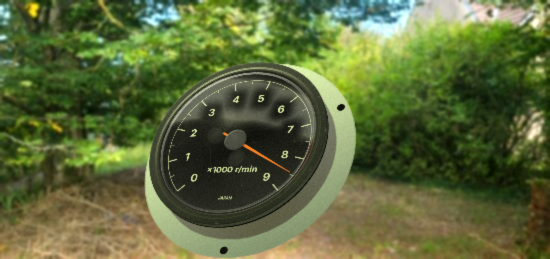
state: 8500 rpm
